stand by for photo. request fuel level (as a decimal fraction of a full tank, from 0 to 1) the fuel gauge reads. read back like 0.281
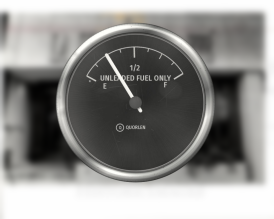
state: 0.25
